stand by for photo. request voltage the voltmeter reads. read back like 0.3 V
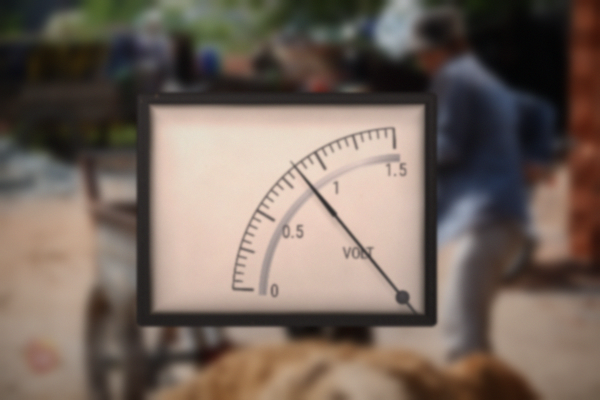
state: 0.85 V
